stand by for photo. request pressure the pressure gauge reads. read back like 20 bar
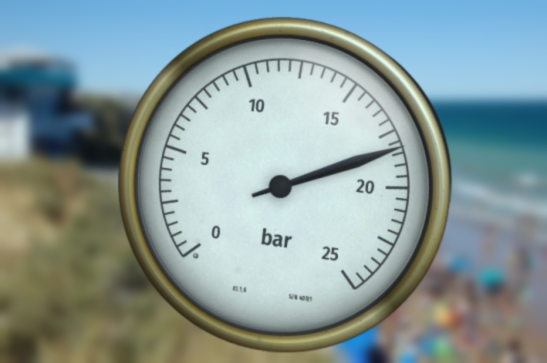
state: 18.25 bar
